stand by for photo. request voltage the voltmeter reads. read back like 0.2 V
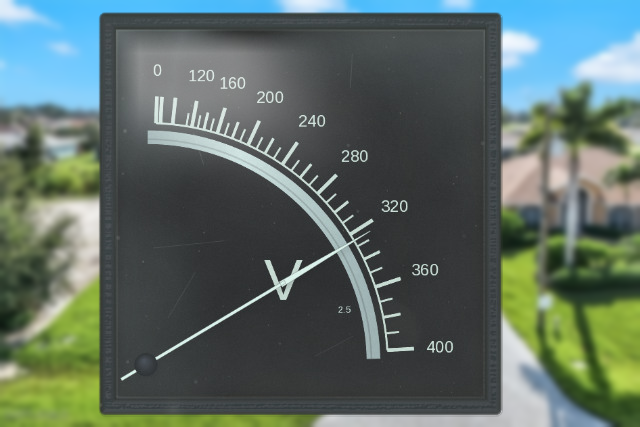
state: 325 V
